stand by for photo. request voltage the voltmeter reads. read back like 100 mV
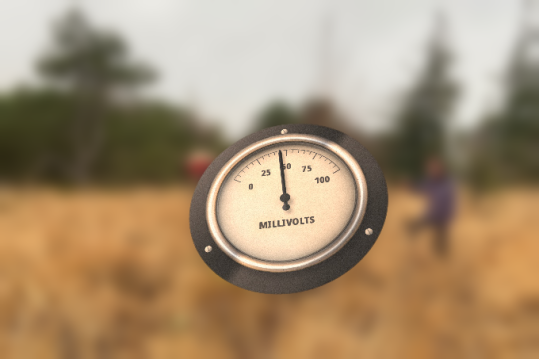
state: 45 mV
